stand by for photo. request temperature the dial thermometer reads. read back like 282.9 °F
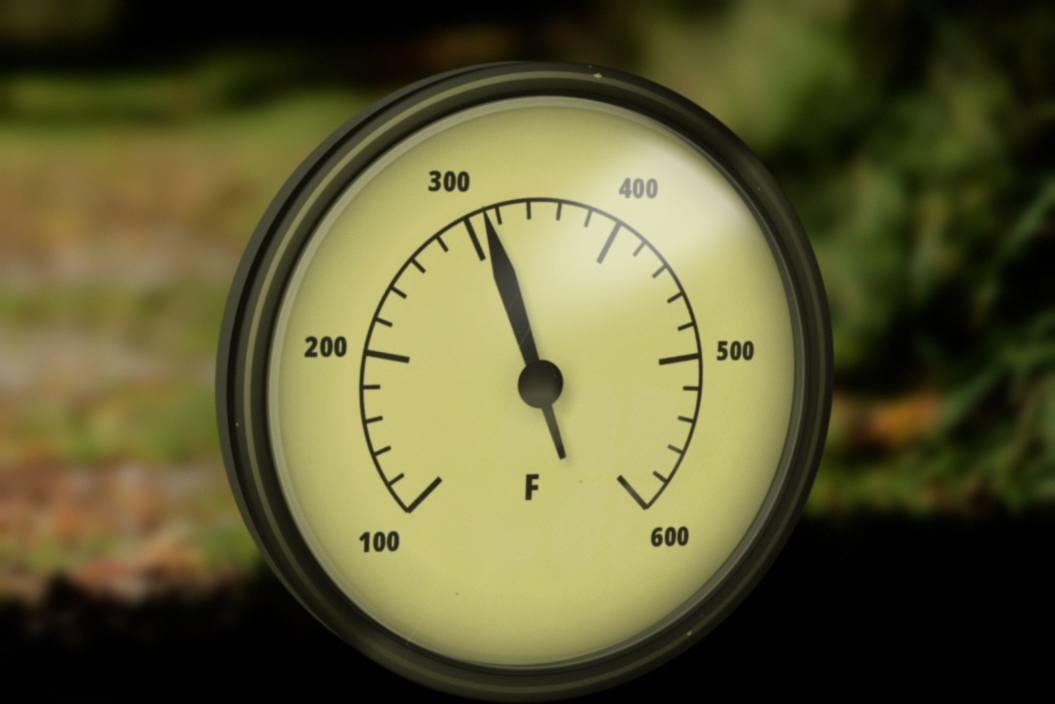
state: 310 °F
